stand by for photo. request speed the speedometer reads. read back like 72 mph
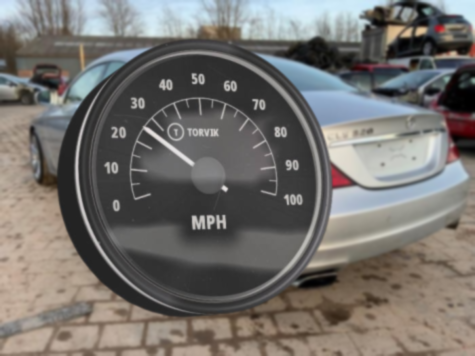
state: 25 mph
